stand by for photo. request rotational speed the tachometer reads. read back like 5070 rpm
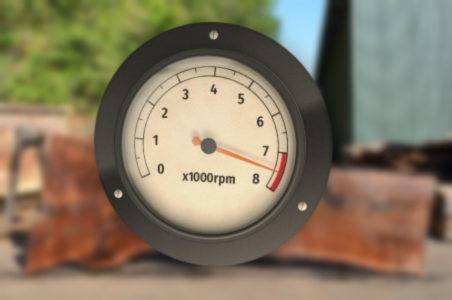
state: 7500 rpm
